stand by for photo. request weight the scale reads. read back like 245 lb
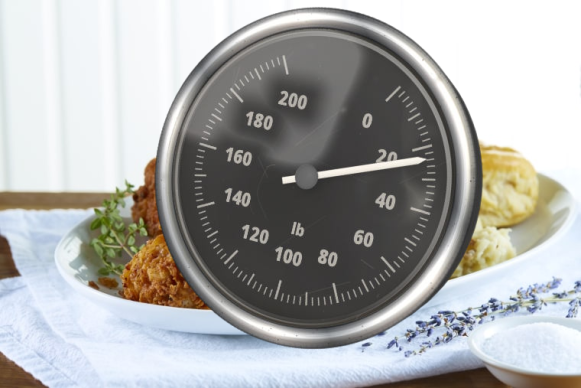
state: 24 lb
